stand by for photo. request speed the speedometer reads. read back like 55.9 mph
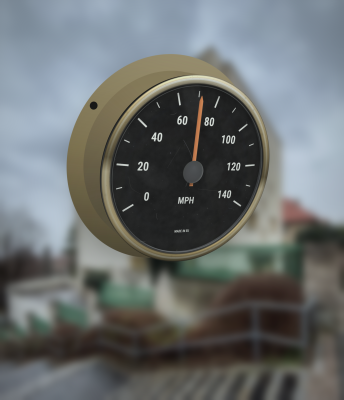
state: 70 mph
